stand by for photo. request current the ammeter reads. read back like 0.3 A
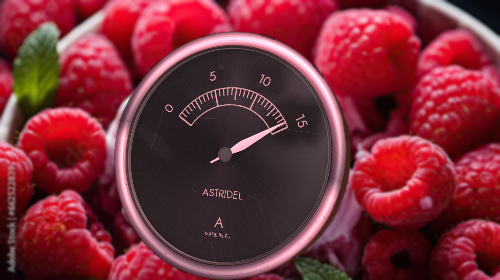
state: 14.5 A
